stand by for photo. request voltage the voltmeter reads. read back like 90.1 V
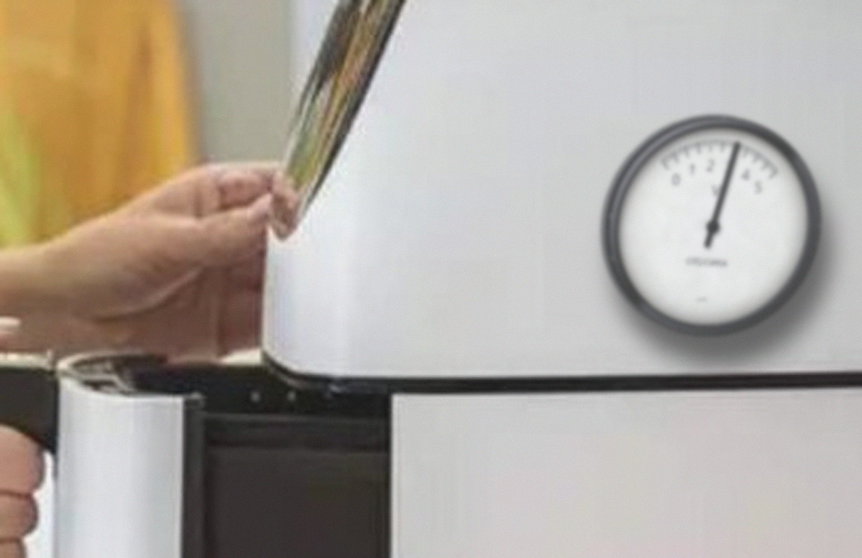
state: 3 V
